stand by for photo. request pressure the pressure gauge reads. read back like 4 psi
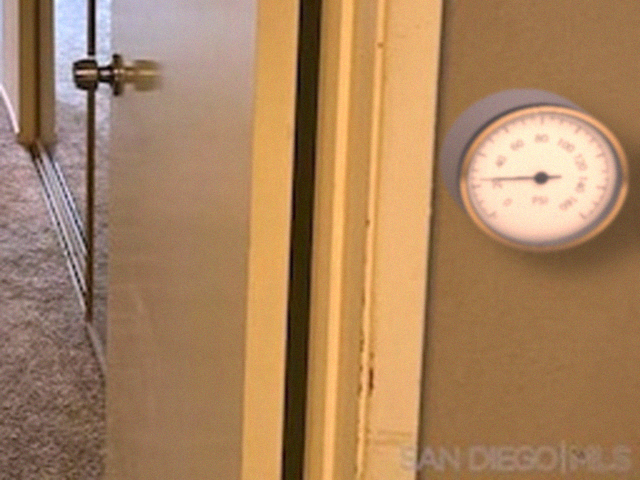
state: 25 psi
